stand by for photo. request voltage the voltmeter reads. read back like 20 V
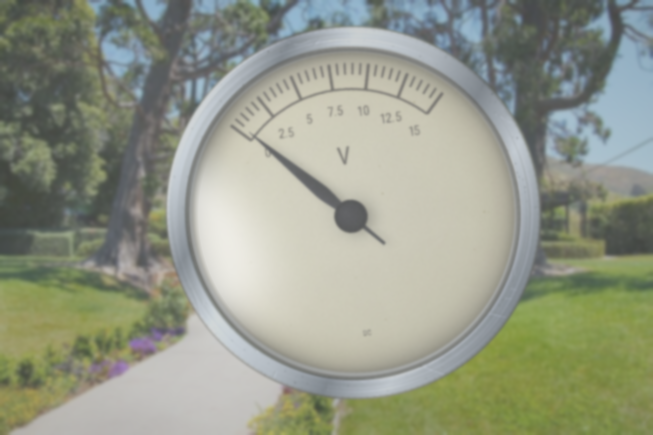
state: 0.5 V
